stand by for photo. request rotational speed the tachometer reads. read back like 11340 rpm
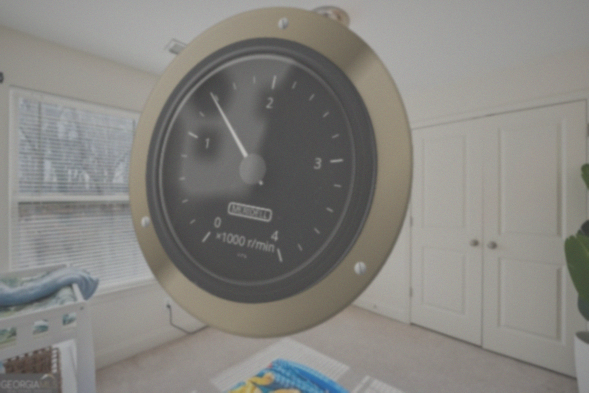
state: 1400 rpm
